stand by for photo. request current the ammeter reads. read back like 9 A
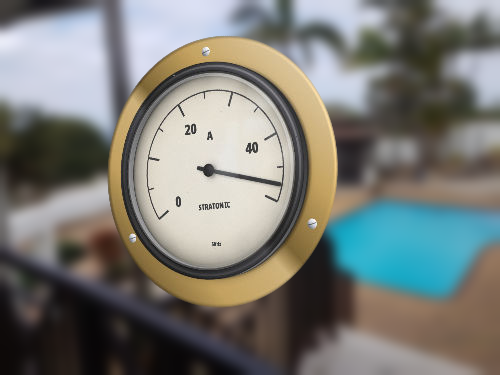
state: 47.5 A
